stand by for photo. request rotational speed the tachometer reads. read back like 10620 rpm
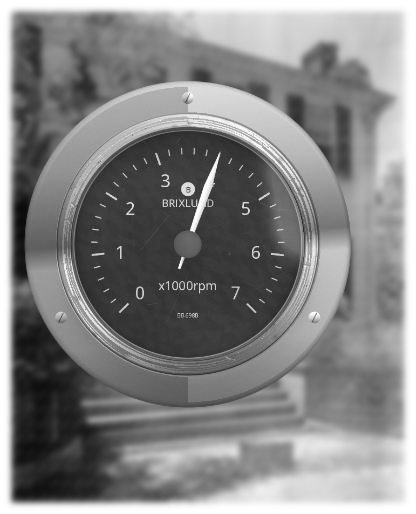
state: 4000 rpm
